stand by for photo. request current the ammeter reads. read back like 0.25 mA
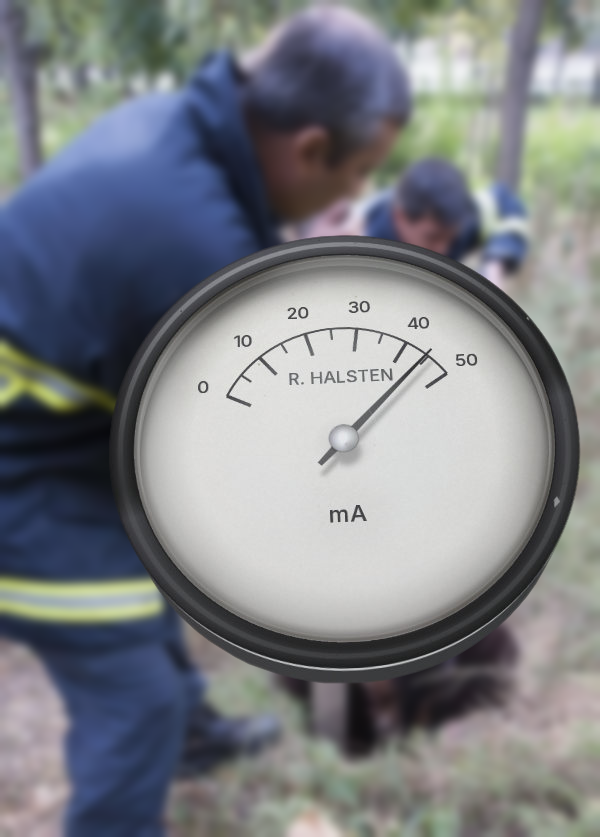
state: 45 mA
